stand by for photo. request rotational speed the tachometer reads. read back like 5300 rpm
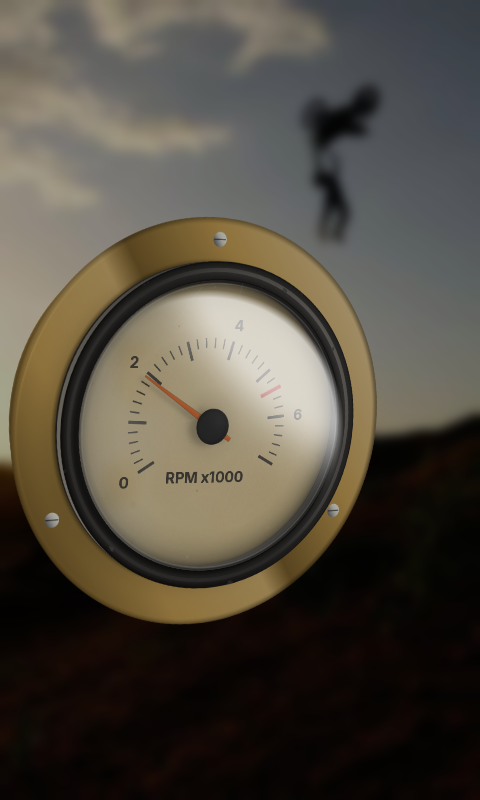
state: 1900 rpm
